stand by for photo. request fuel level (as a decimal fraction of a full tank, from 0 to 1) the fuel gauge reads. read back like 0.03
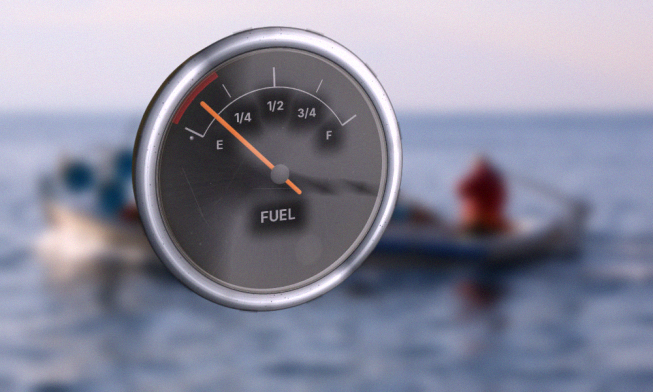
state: 0.125
